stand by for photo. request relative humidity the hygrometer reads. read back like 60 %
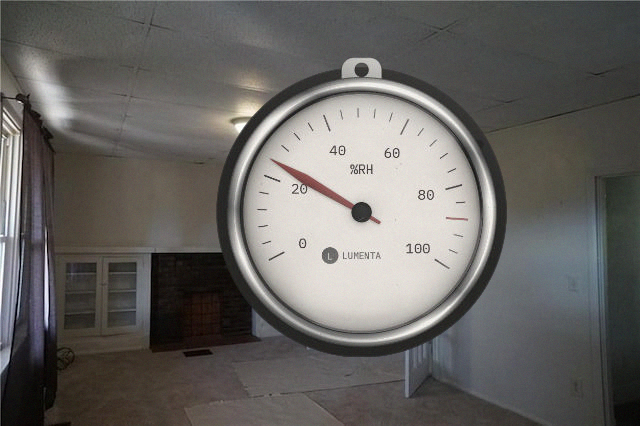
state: 24 %
